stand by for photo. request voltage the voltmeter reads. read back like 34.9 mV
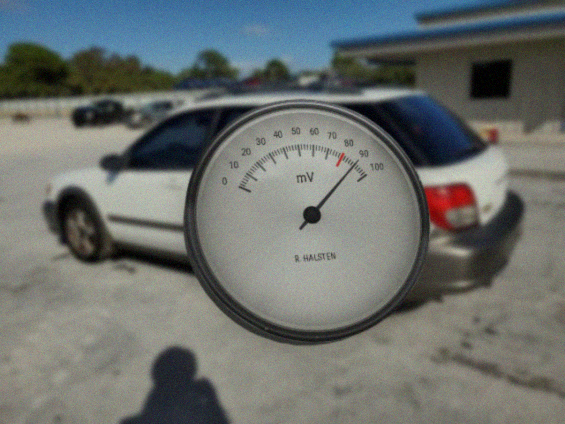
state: 90 mV
